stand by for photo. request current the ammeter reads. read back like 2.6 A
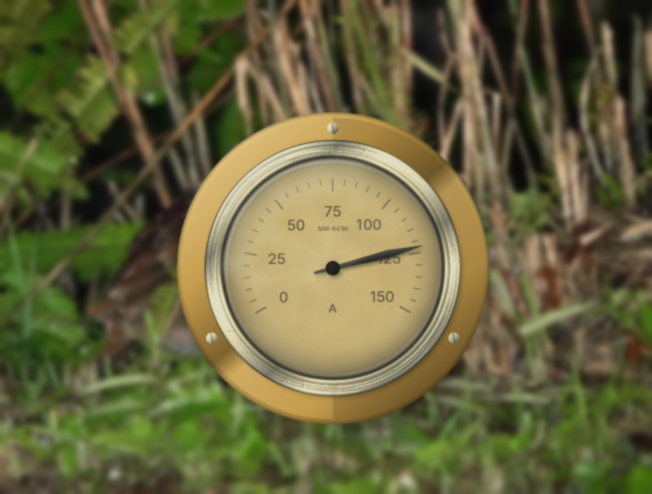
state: 122.5 A
